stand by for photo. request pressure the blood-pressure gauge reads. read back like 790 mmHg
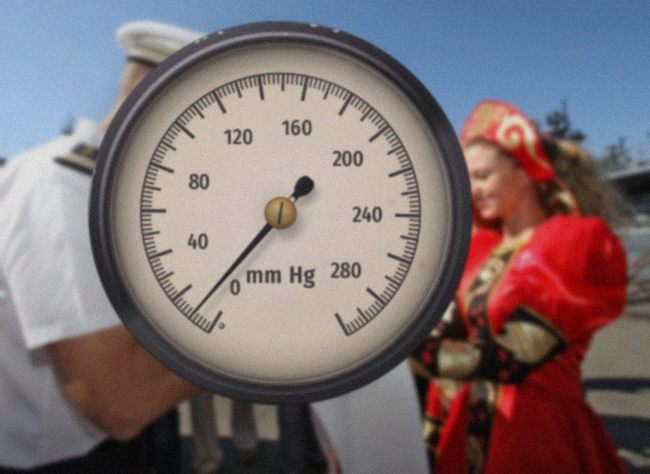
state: 10 mmHg
